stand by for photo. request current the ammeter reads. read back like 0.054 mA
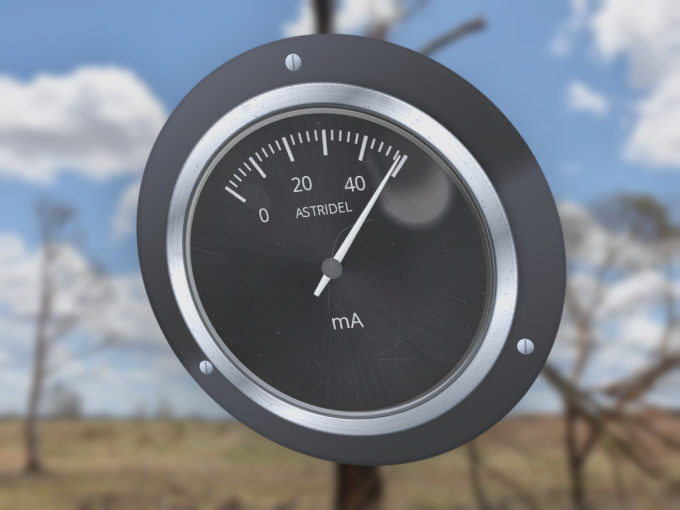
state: 49 mA
